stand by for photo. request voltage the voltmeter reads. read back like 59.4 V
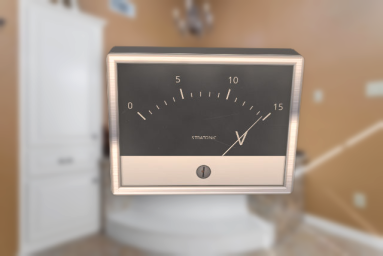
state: 14.5 V
